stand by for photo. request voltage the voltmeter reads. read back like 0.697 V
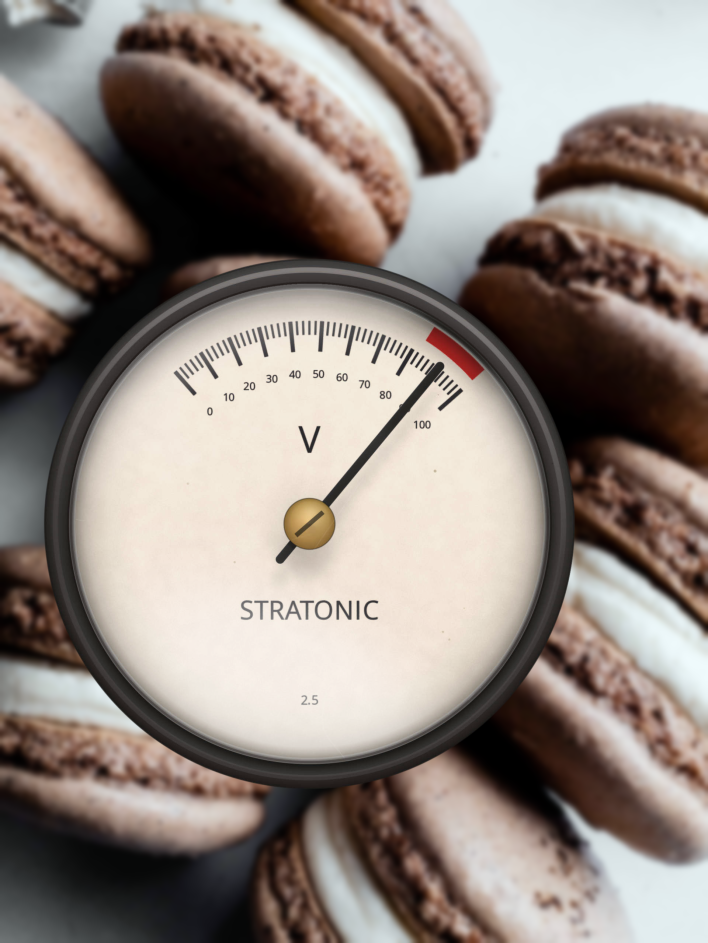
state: 90 V
